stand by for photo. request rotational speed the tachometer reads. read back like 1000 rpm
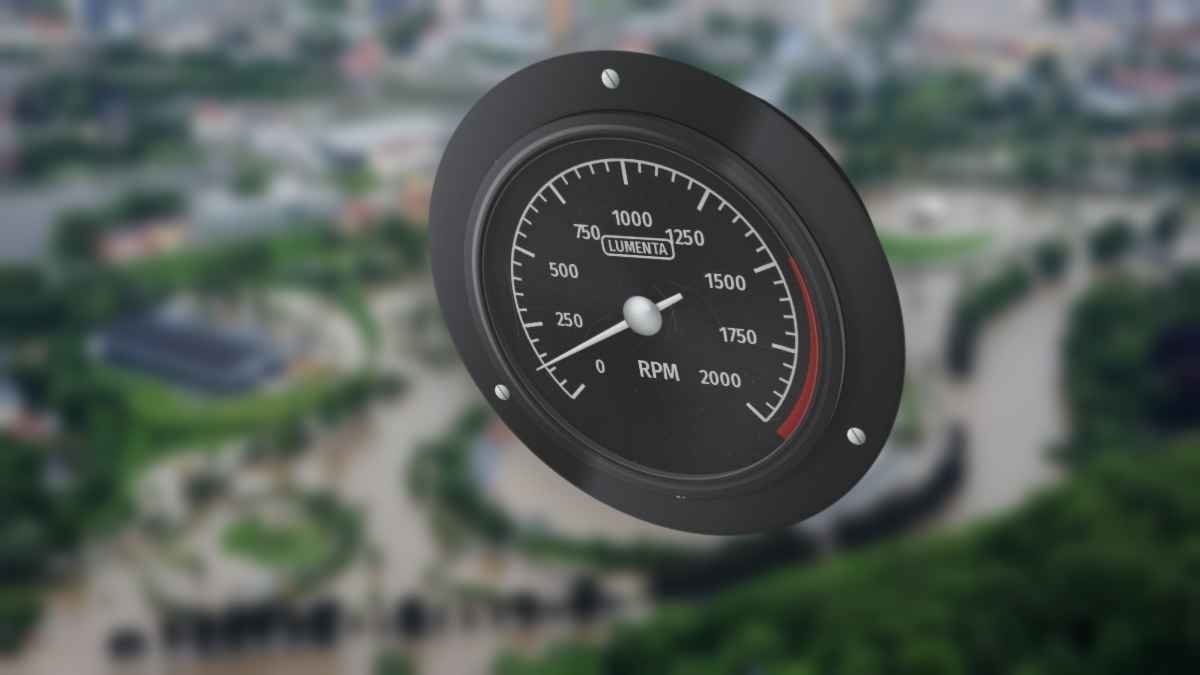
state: 125 rpm
